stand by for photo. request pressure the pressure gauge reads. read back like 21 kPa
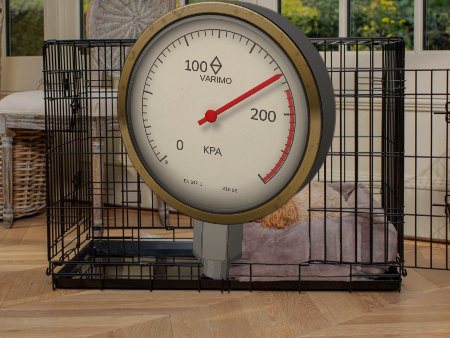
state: 175 kPa
